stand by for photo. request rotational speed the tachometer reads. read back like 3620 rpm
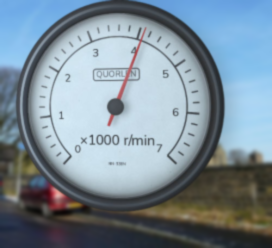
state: 4100 rpm
